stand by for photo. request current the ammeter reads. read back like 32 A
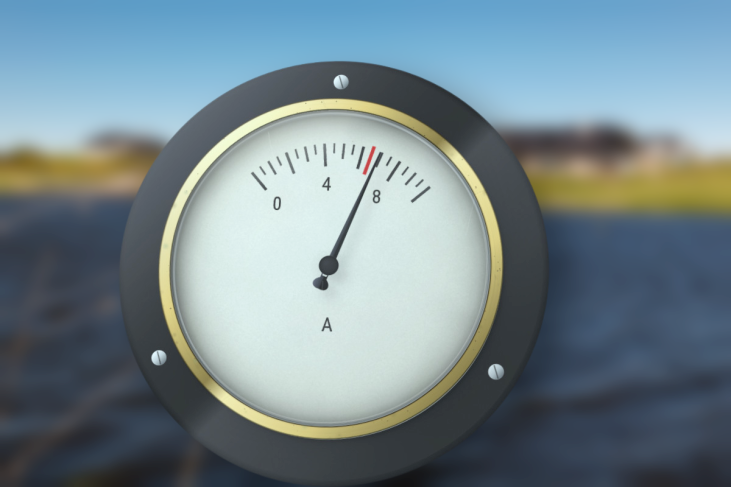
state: 7 A
